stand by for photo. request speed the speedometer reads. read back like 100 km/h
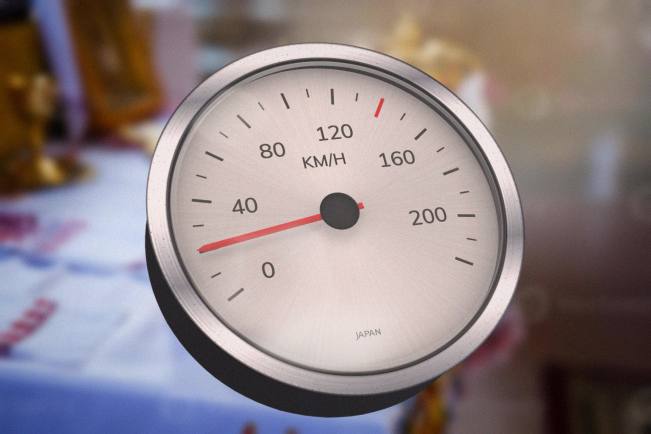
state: 20 km/h
